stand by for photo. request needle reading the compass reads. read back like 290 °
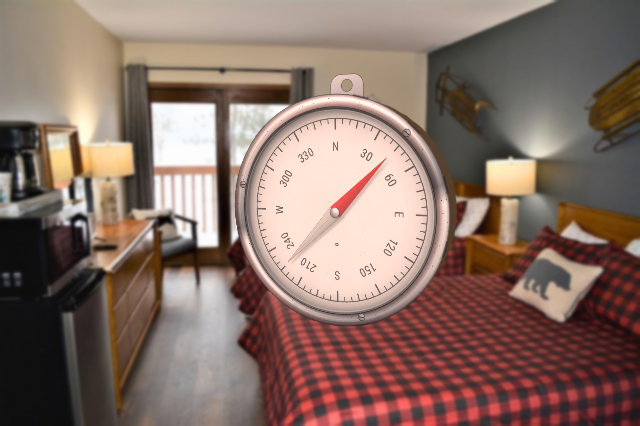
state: 45 °
